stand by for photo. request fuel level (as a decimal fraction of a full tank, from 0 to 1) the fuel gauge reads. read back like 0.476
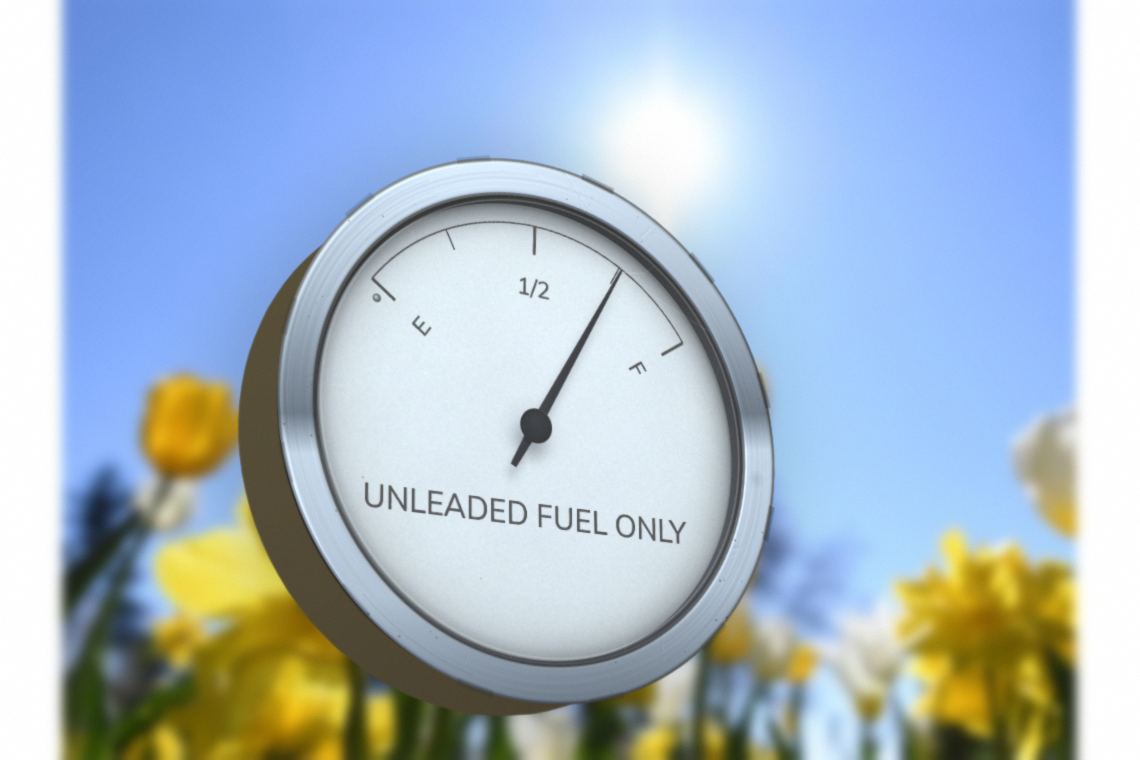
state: 0.75
